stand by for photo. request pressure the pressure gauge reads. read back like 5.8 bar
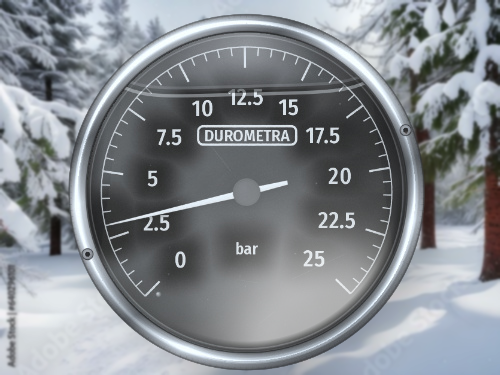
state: 3 bar
